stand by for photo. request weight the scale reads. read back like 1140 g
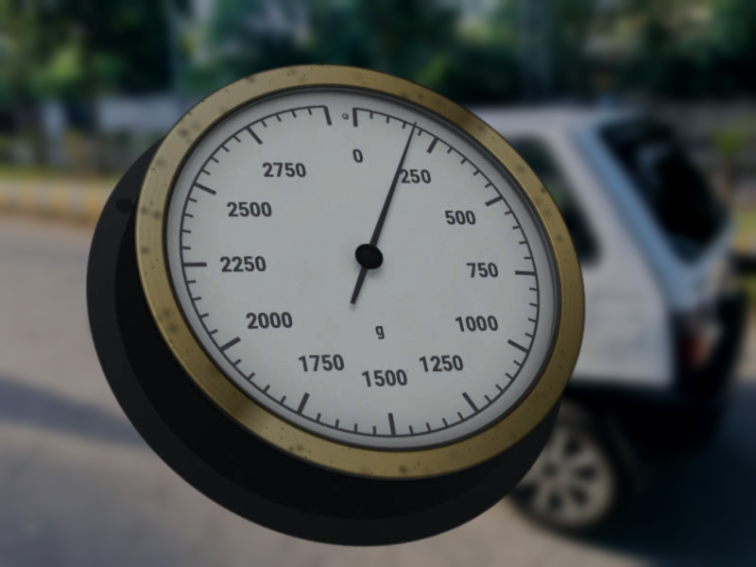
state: 175 g
